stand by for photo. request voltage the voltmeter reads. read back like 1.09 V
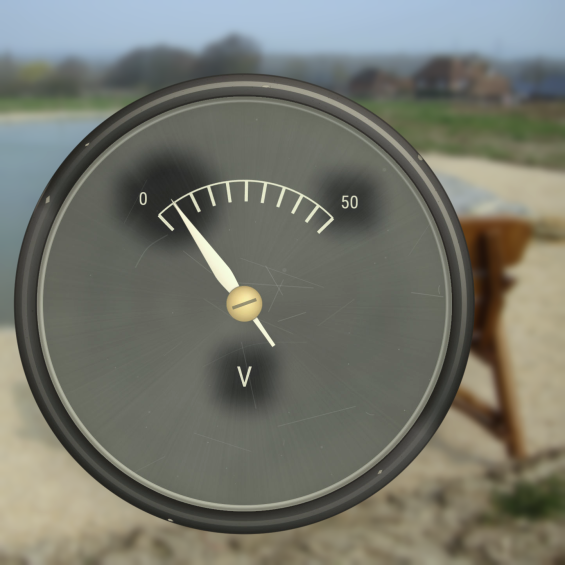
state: 5 V
